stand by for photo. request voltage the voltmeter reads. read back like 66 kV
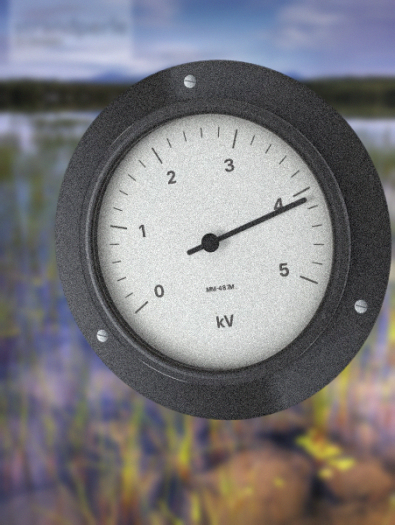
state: 4.1 kV
